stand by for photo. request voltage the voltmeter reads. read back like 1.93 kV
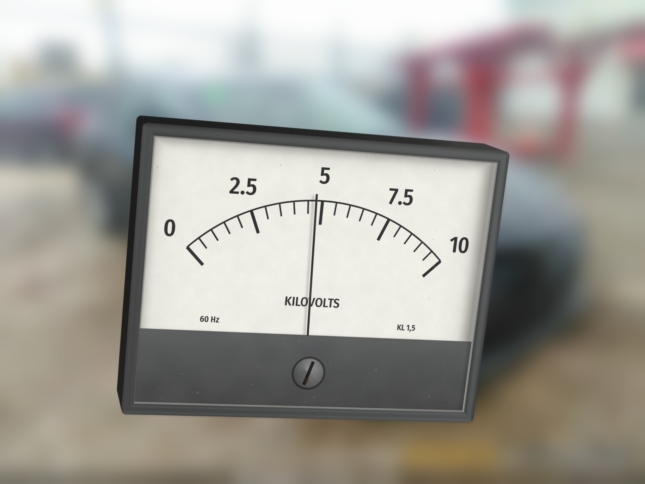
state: 4.75 kV
